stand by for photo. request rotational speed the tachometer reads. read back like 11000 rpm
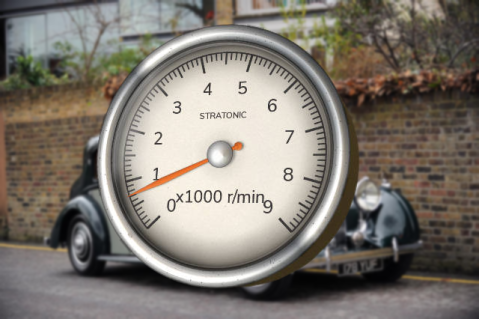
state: 700 rpm
